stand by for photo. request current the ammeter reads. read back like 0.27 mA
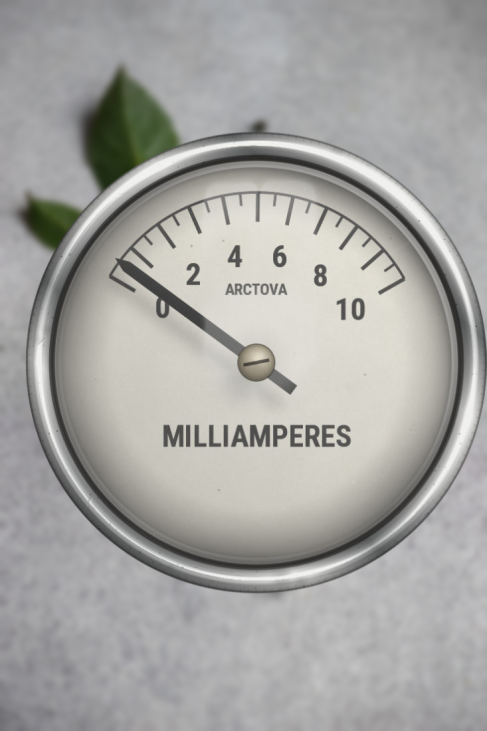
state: 0.5 mA
